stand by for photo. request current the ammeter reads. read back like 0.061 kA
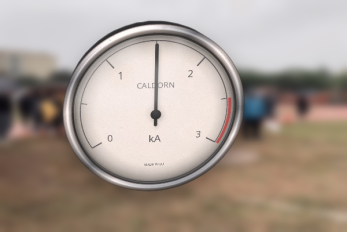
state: 1.5 kA
